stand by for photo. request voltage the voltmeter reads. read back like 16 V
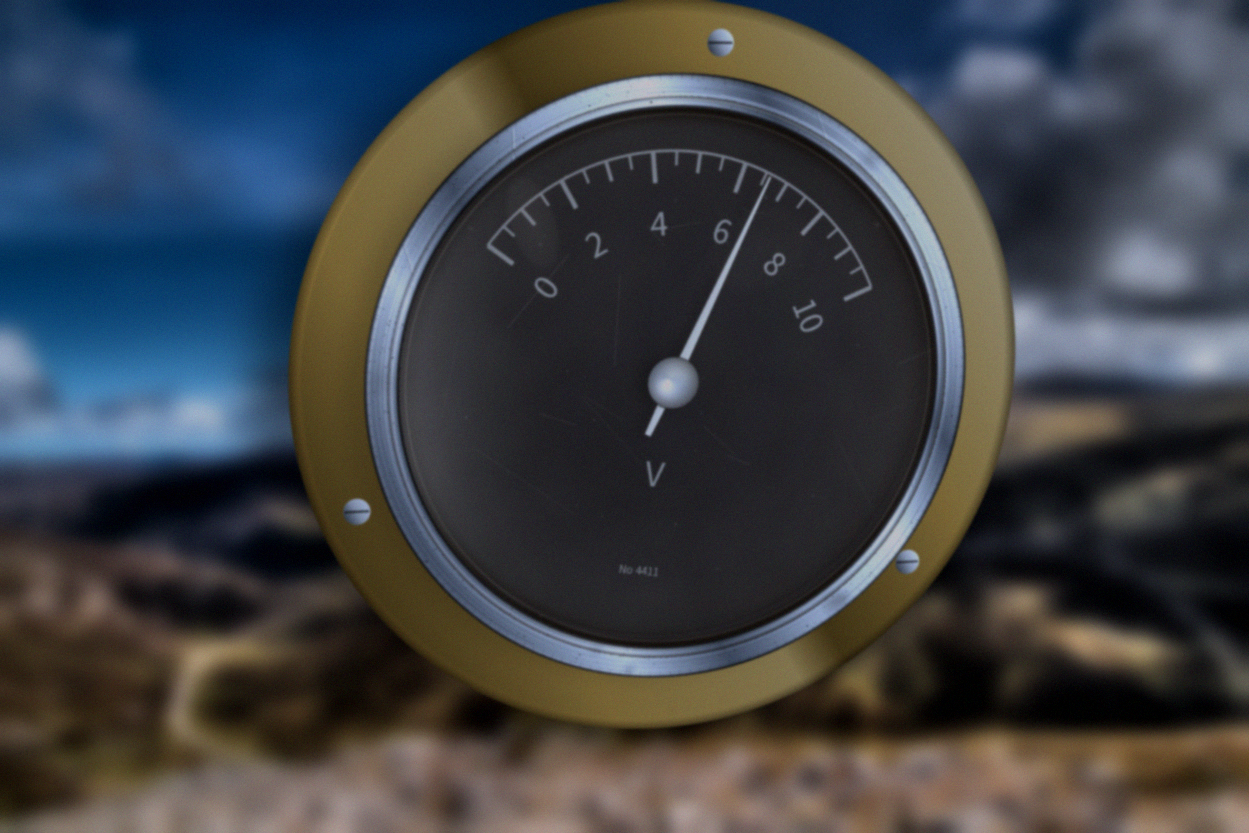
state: 6.5 V
